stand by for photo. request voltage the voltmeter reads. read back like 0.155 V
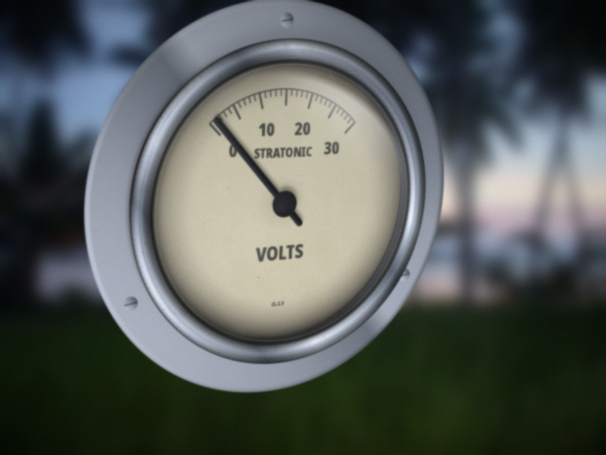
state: 1 V
